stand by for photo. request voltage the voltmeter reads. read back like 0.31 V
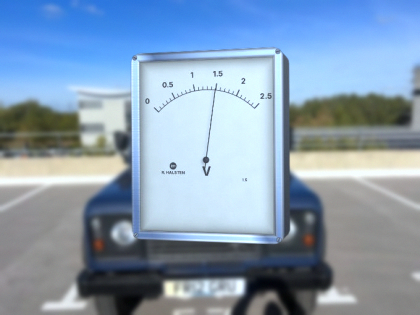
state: 1.5 V
